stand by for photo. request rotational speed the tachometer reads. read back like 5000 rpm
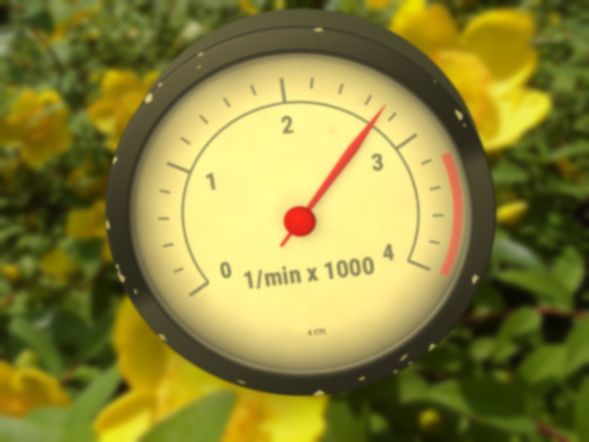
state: 2700 rpm
